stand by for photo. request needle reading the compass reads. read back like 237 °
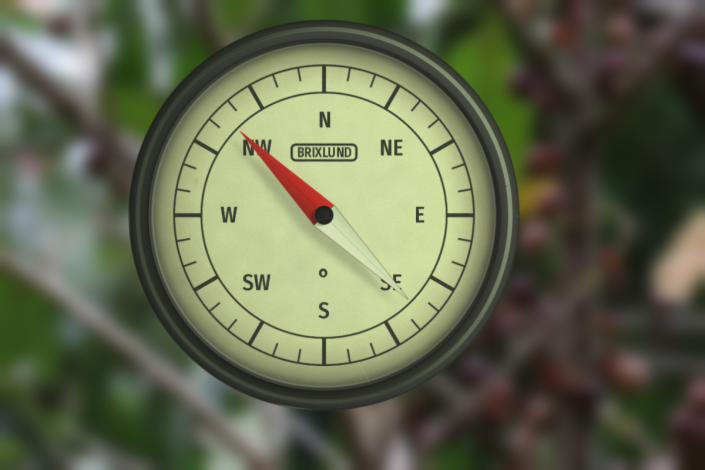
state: 315 °
